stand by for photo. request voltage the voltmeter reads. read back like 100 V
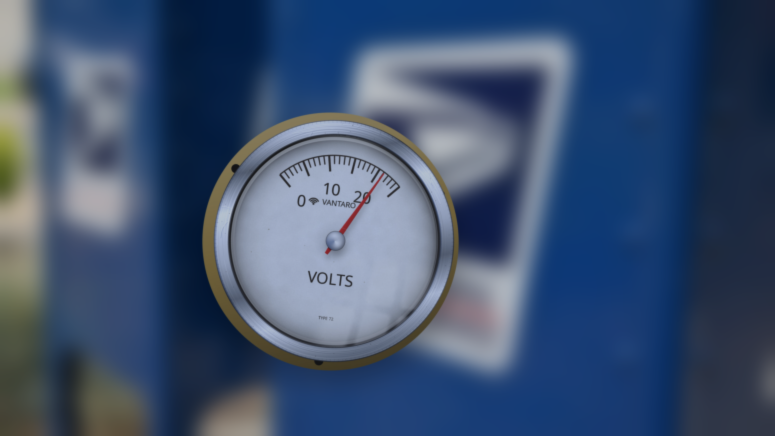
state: 21 V
